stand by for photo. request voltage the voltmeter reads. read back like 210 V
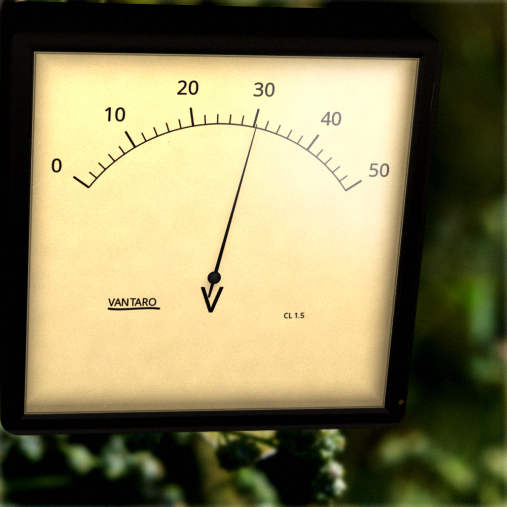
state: 30 V
